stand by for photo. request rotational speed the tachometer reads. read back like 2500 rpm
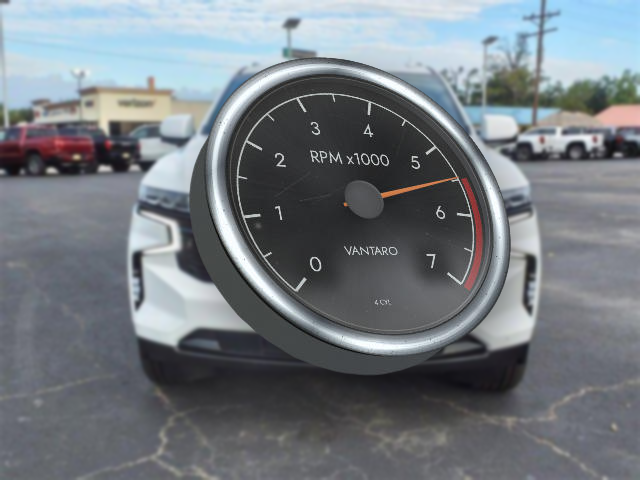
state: 5500 rpm
